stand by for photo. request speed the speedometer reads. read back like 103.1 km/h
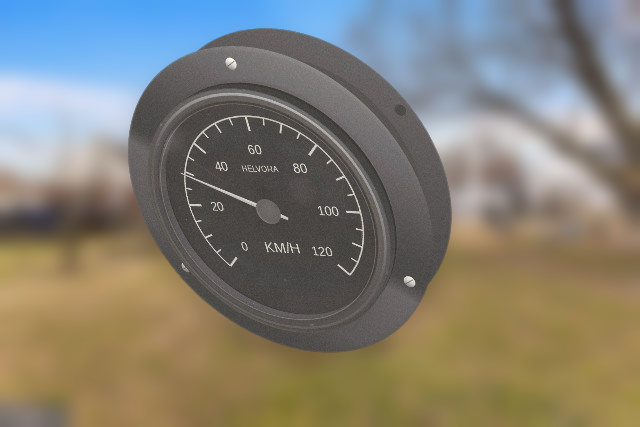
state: 30 km/h
